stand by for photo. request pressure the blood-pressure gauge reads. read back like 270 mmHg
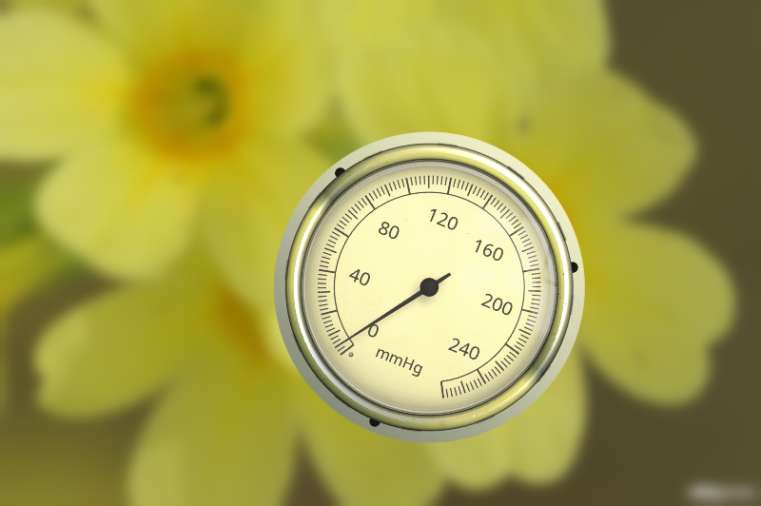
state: 4 mmHg
